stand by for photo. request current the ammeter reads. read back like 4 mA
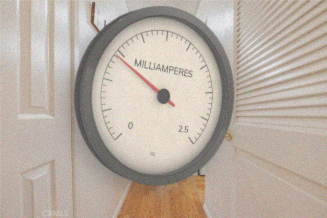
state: 0.7 mA
